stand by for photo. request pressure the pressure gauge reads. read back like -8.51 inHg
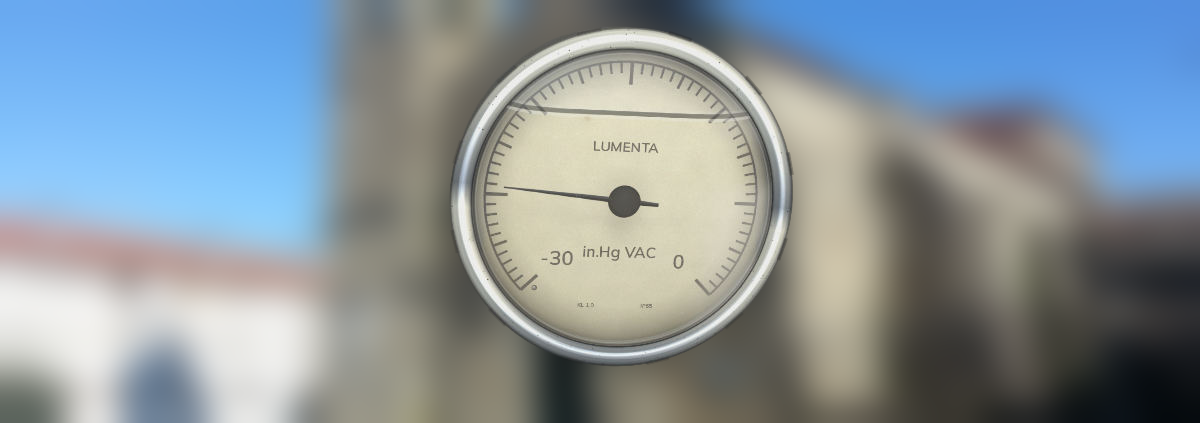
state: -24.5 inHg
